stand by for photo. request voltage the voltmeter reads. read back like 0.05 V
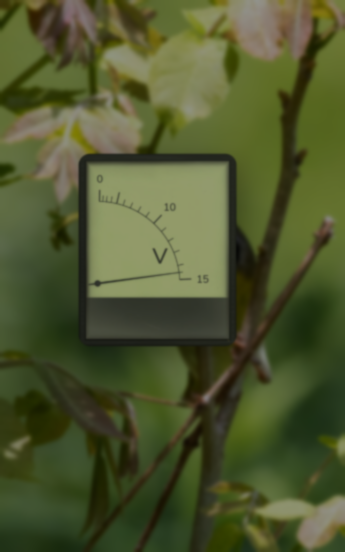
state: 14.5 V
